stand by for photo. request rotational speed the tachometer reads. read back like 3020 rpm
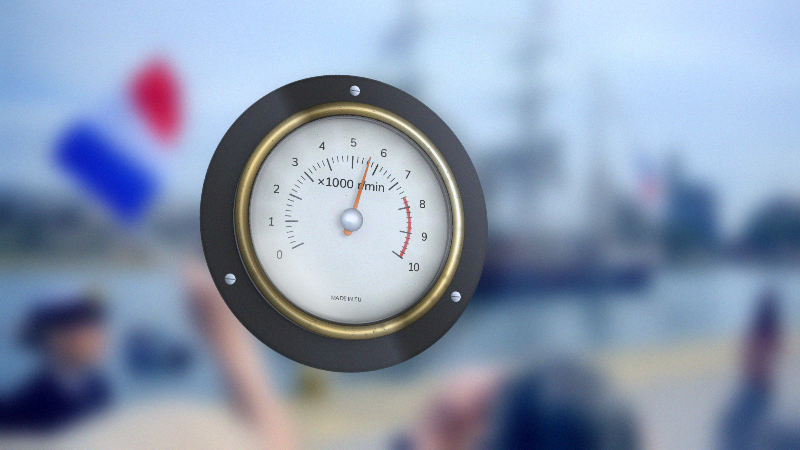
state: 5600 rpm
